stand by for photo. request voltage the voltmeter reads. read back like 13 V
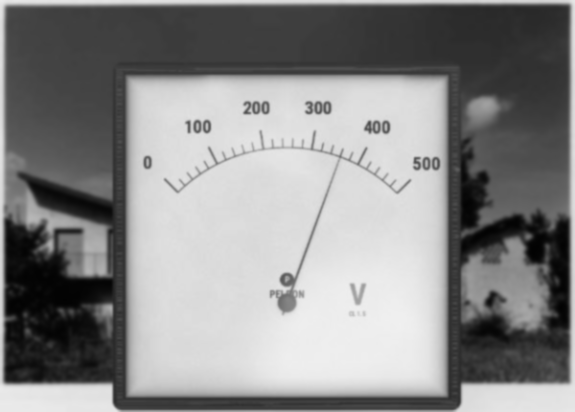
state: 360 V
